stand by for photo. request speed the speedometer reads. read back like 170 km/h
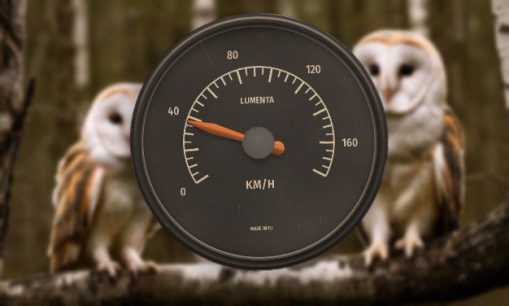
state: 37.5 km/h
